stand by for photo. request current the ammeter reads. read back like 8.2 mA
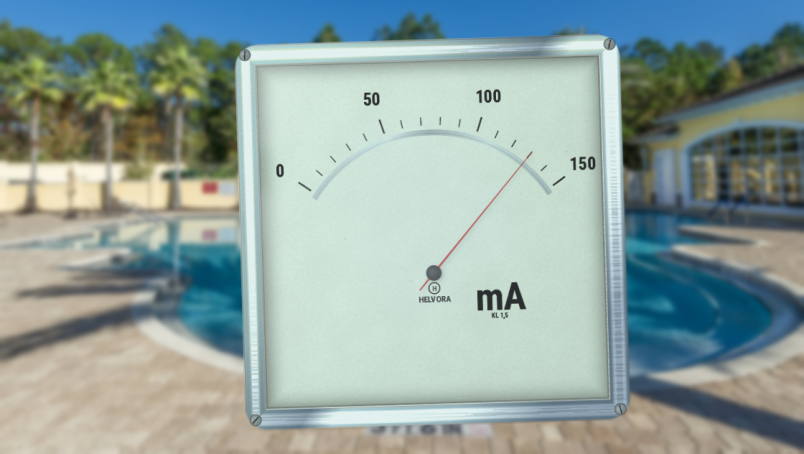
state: 130 mA
